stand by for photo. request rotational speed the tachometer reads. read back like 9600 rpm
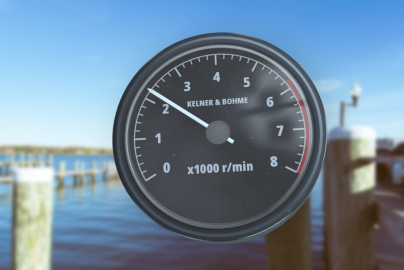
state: 2200 rpm
